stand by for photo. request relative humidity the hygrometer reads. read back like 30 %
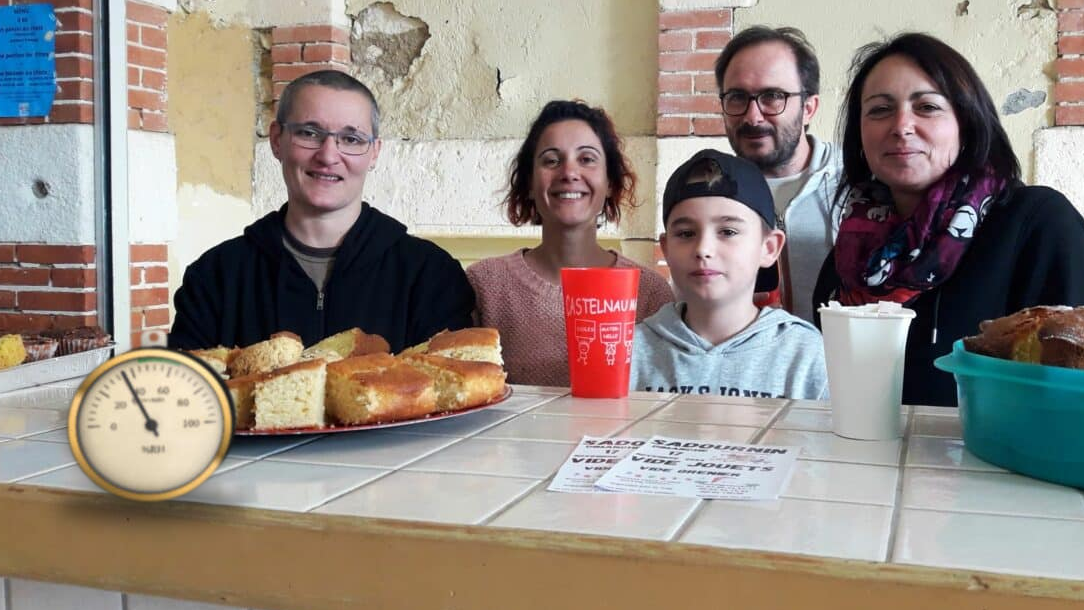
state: 36 %
